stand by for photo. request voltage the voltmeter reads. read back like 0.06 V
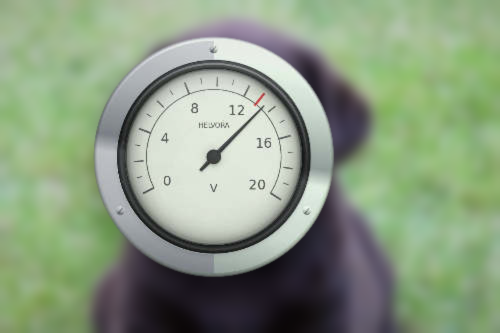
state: 13.5 V
